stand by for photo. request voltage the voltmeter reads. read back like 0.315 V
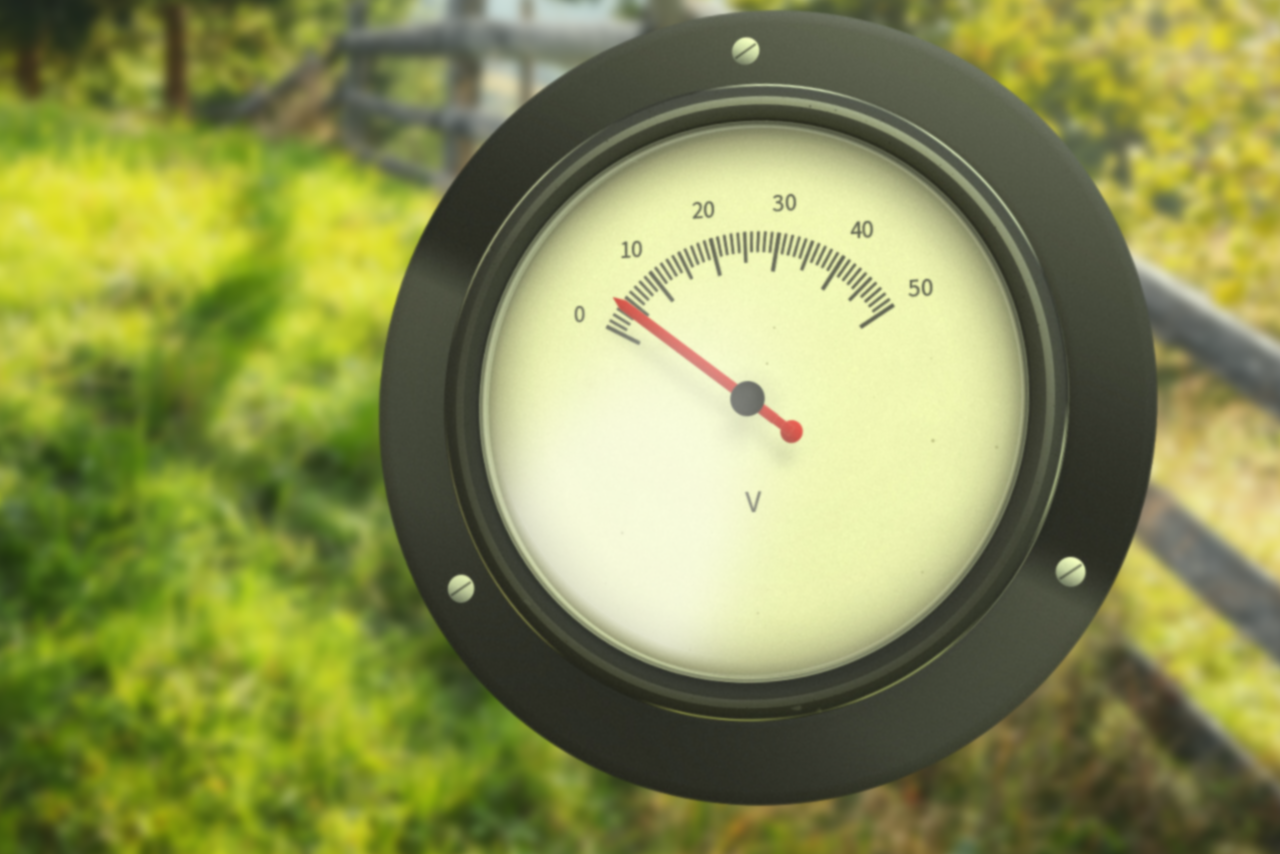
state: 4 V
